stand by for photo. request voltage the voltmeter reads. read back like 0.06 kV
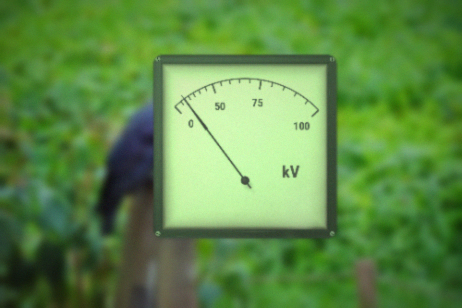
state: 25 kV
